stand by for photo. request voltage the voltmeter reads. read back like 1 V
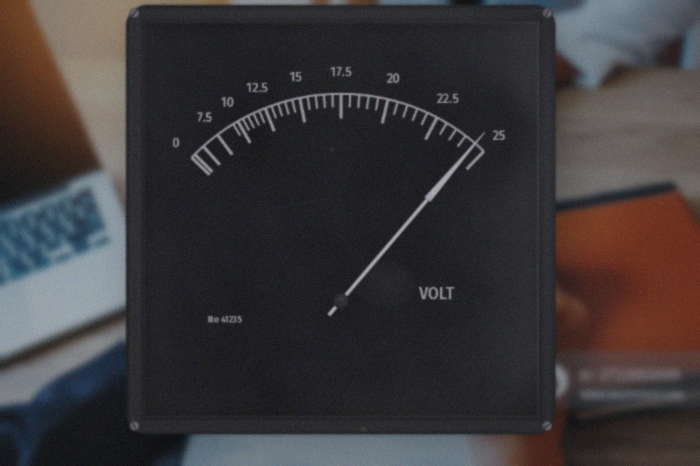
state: 24.5 V
